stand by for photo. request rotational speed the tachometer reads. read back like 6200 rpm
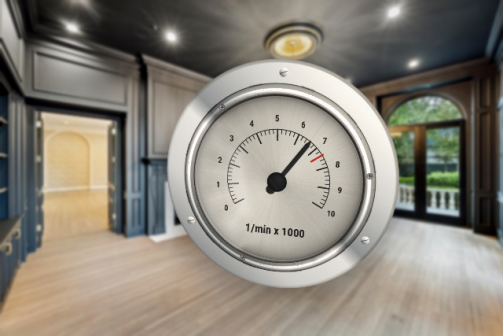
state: 6600 rpm
